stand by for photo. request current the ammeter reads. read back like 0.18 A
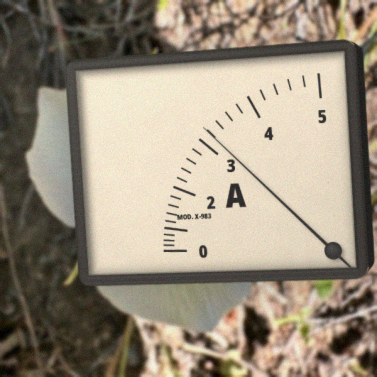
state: 3.2 A
